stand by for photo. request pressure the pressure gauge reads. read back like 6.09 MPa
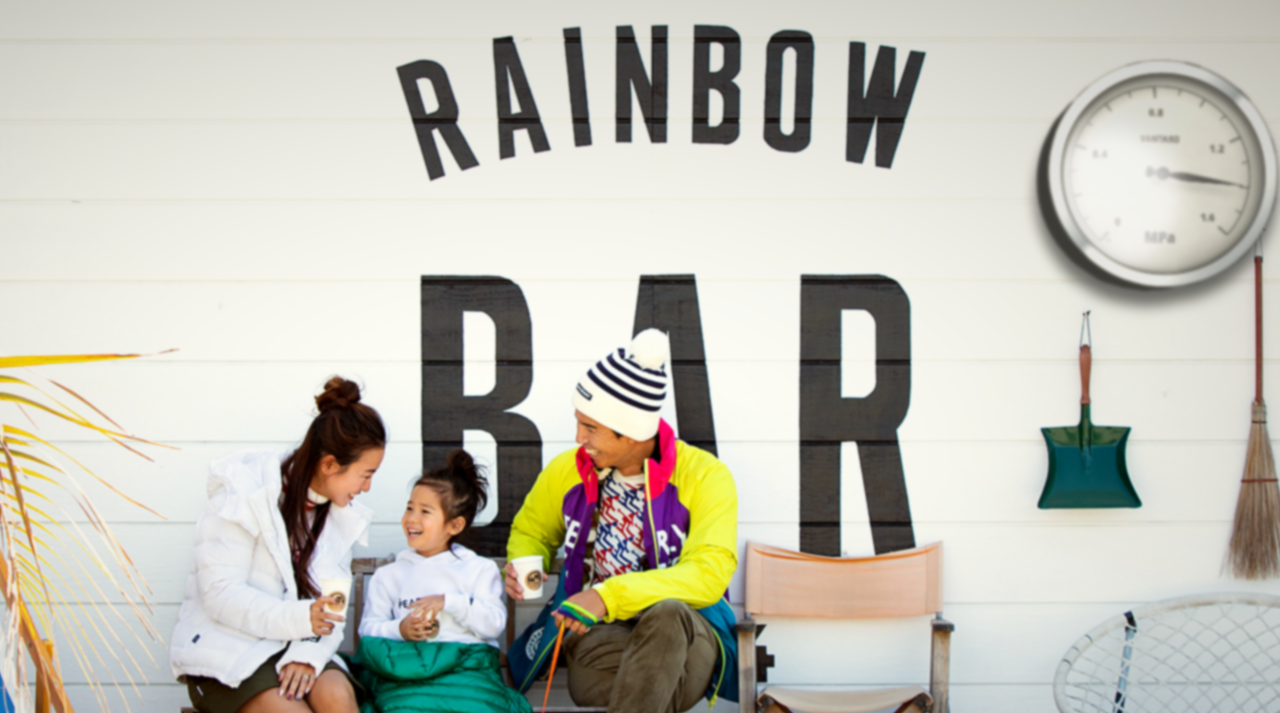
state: 1.4 MPa
